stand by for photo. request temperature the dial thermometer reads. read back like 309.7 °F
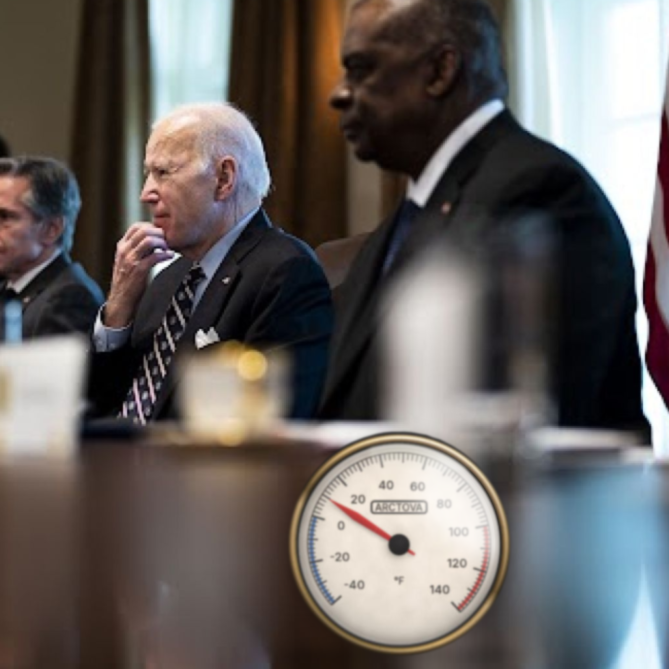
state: 10 °F
